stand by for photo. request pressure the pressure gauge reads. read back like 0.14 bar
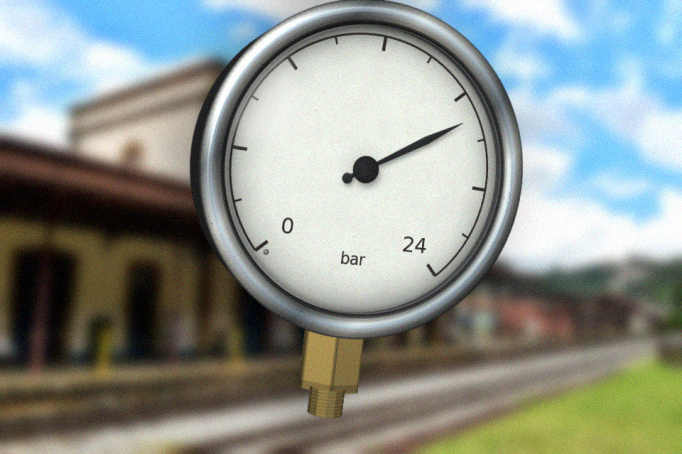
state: 17 bar
